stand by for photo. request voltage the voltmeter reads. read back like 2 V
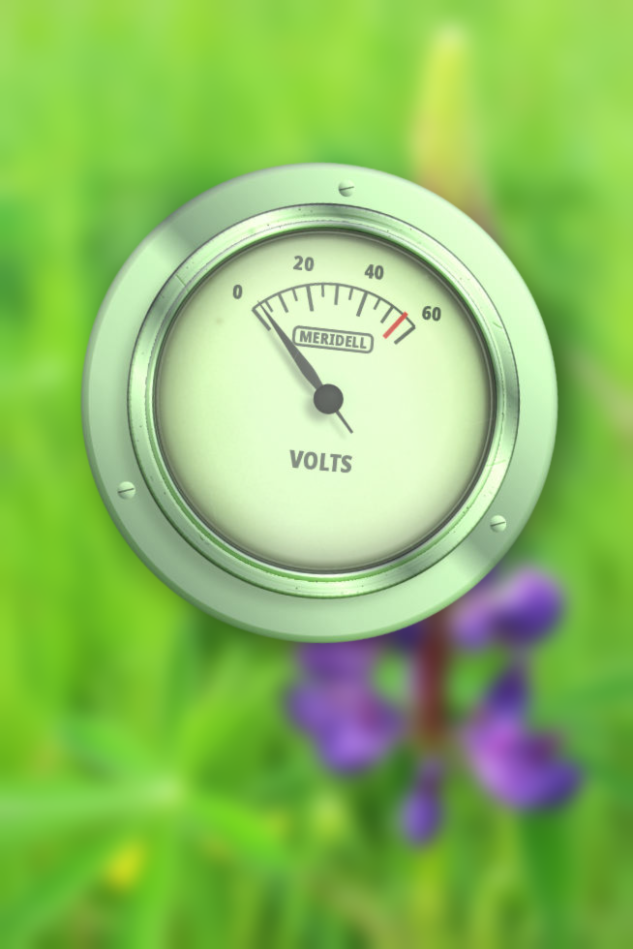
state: 2.5 V
